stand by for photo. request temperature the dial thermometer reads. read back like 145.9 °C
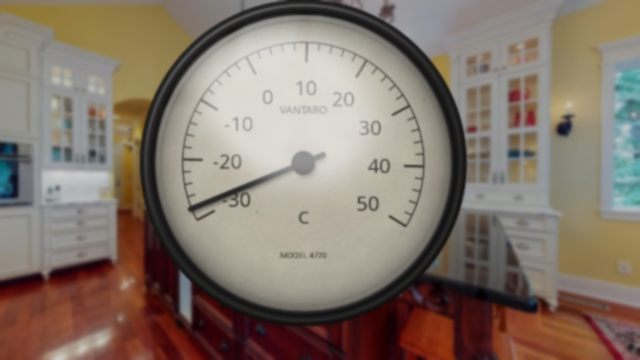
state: -28 °C
